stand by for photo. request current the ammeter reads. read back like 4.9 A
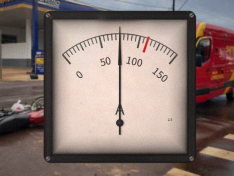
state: 75 A
